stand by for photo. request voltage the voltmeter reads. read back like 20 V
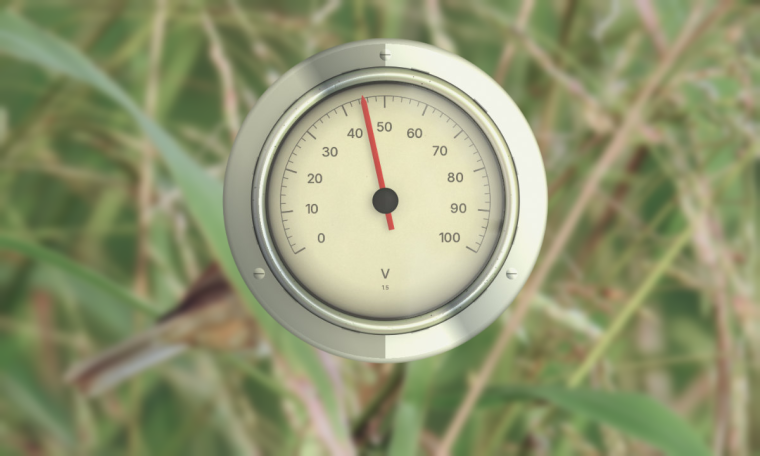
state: 45 V
